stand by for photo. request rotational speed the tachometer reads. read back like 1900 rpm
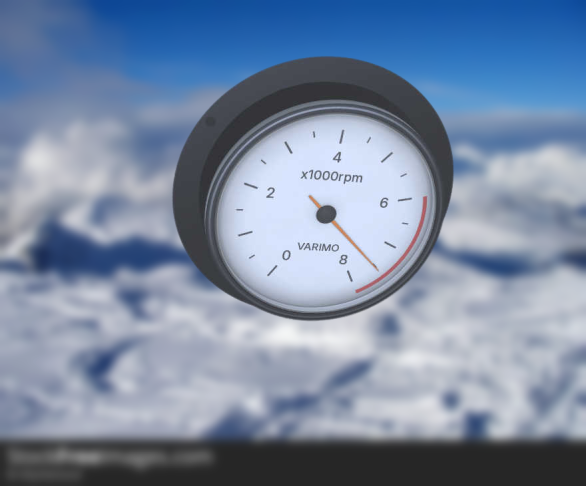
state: 7500 rpm
